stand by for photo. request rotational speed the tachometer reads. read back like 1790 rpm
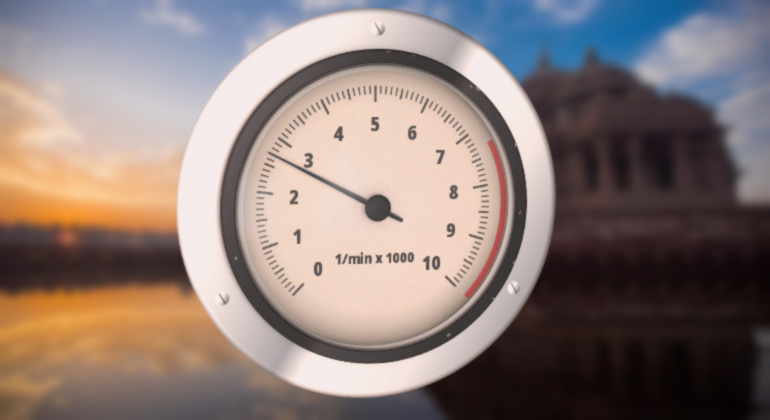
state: 2700 rpm
